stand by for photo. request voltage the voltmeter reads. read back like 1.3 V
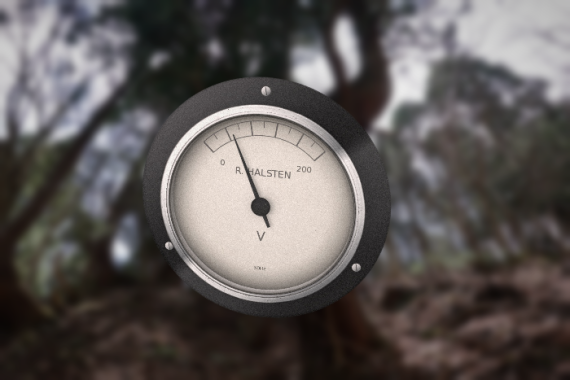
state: 50 V
